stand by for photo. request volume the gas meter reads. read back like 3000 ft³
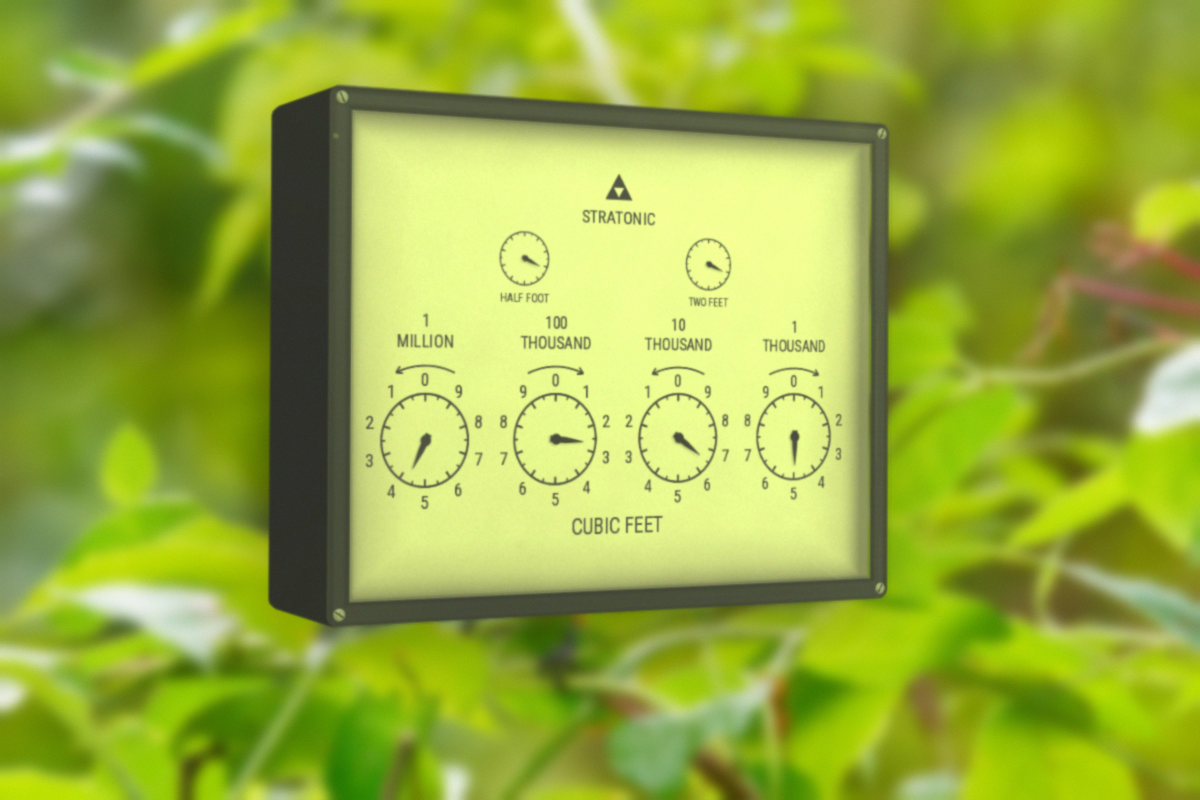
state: 426500 ft³
